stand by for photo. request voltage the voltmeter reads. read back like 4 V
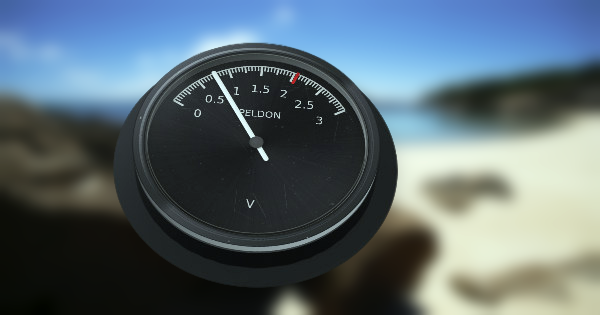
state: 0.75 V
